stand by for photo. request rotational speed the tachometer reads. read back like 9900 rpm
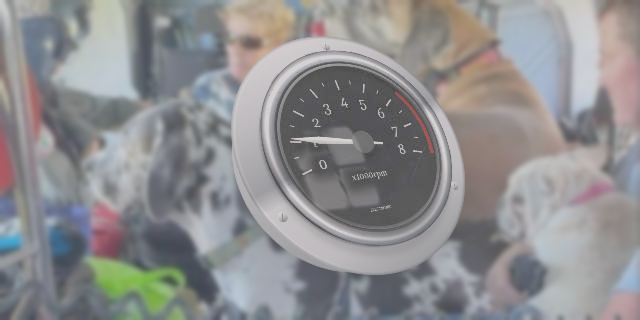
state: 1000 rpm
